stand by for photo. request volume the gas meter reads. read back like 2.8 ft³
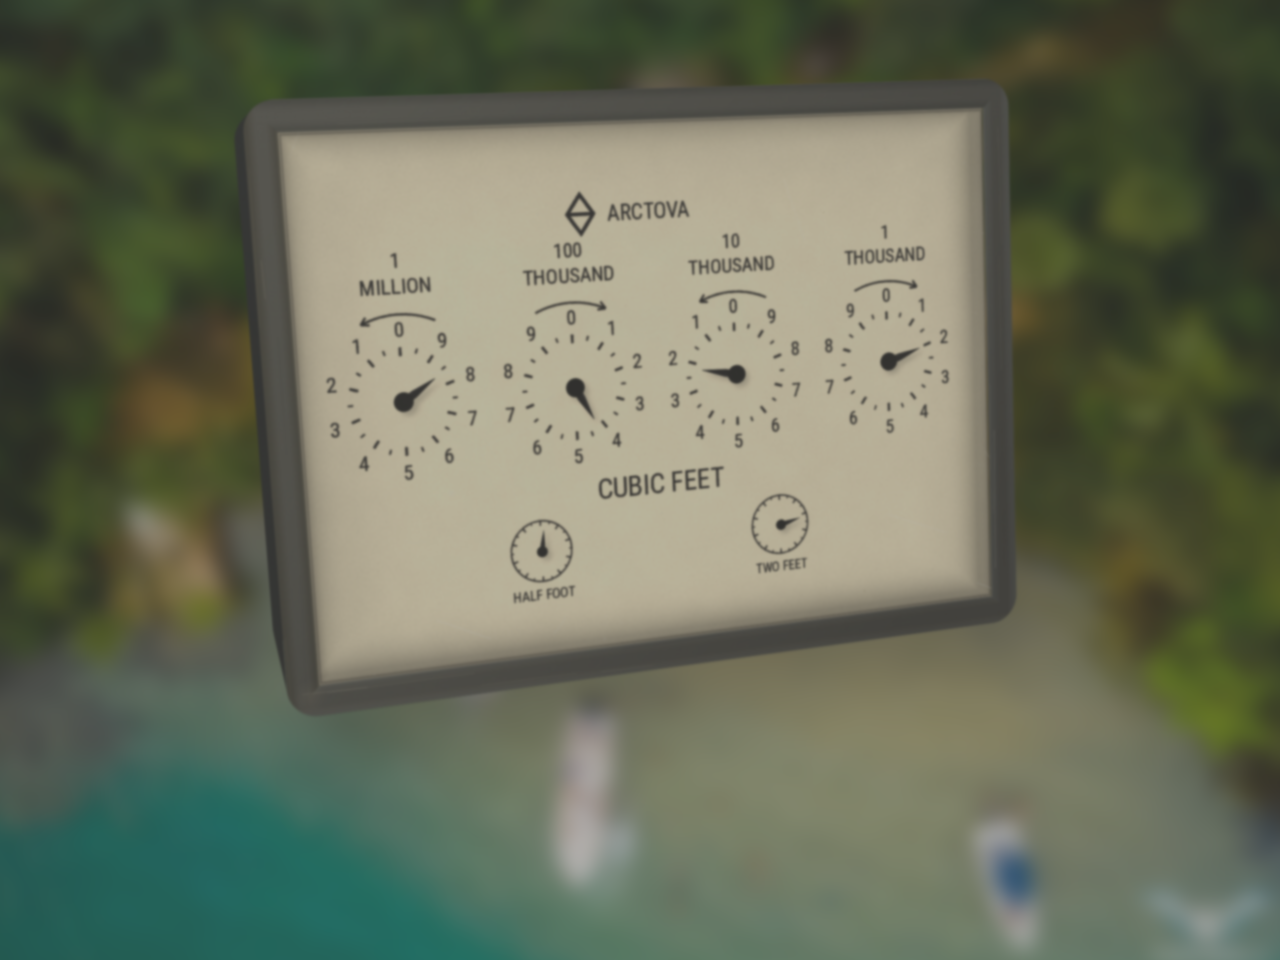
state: 842200 ft³
